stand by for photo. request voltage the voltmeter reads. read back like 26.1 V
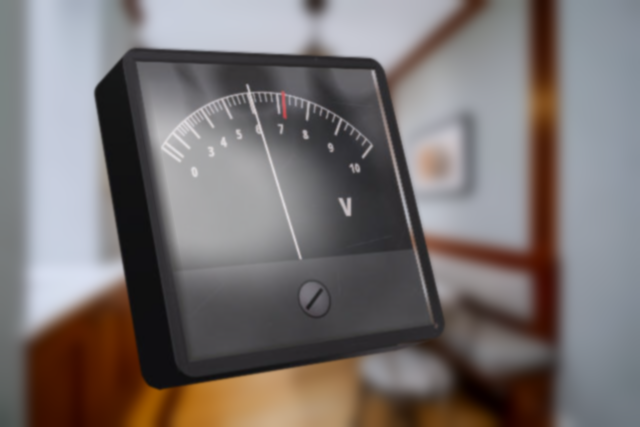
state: 6 V
